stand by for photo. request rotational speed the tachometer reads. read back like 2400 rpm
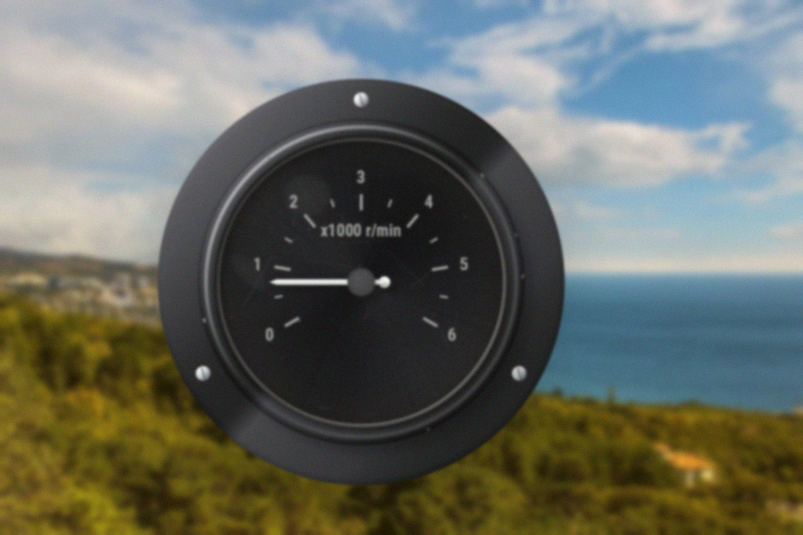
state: 750 rpm
